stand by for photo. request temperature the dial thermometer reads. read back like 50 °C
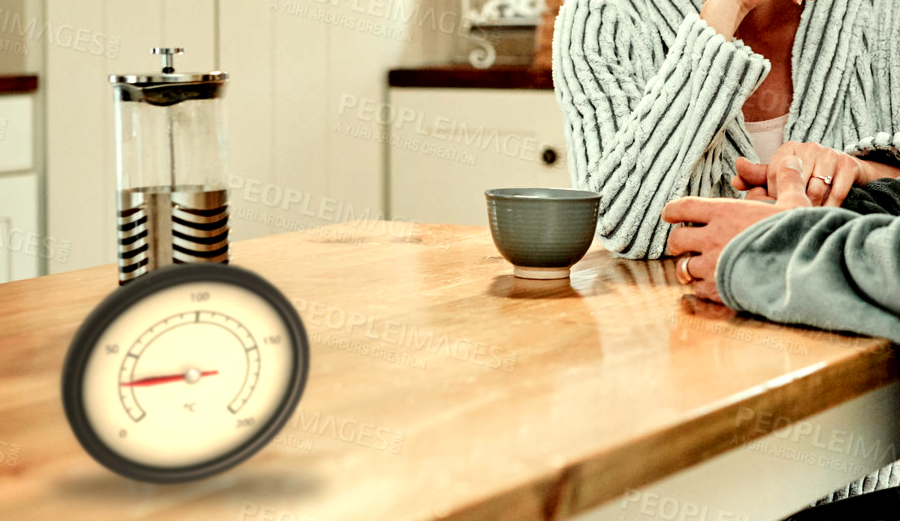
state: 30 °C
